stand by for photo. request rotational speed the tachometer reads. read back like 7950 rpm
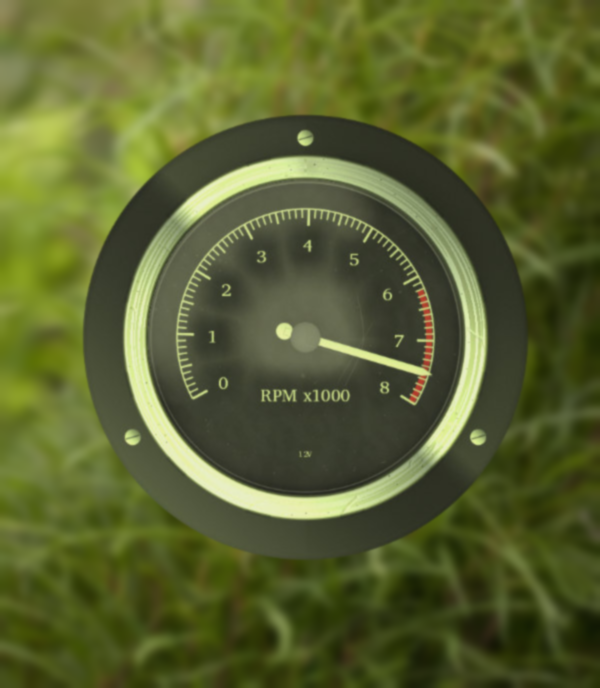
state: 7500 rpm
